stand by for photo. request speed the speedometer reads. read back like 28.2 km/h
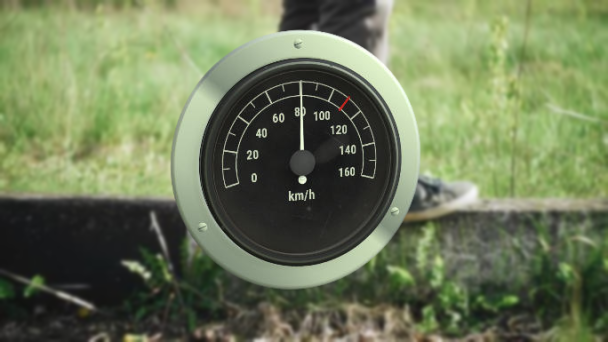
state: 80 km/h
